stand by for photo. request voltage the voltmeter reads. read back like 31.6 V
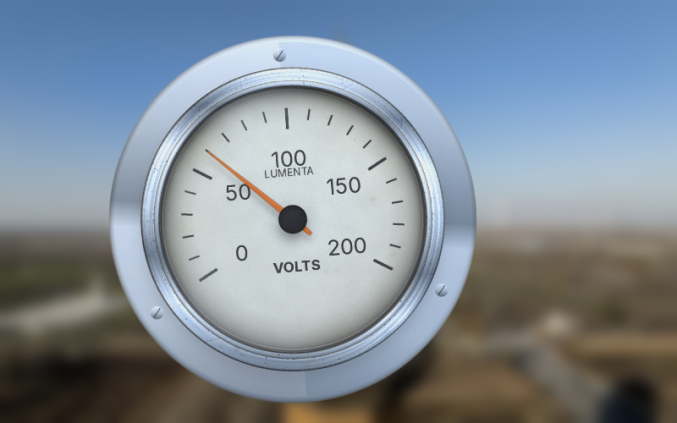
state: 60 V
